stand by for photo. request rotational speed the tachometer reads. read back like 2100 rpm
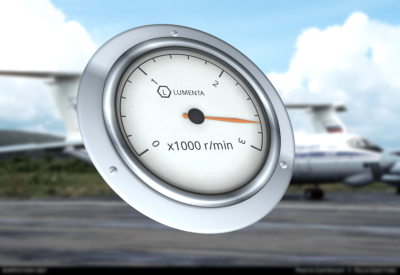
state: 2700 rpm
